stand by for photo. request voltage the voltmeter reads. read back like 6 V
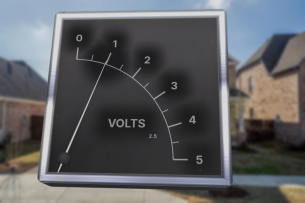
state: 1 V
